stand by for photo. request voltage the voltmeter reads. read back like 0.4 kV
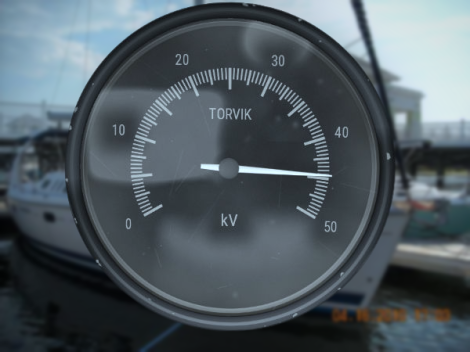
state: 44.5 kV
